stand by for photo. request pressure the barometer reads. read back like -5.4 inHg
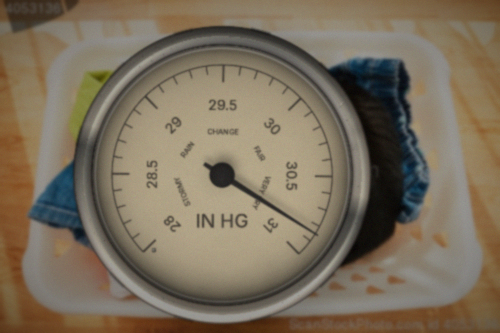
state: 30.85 inHg
